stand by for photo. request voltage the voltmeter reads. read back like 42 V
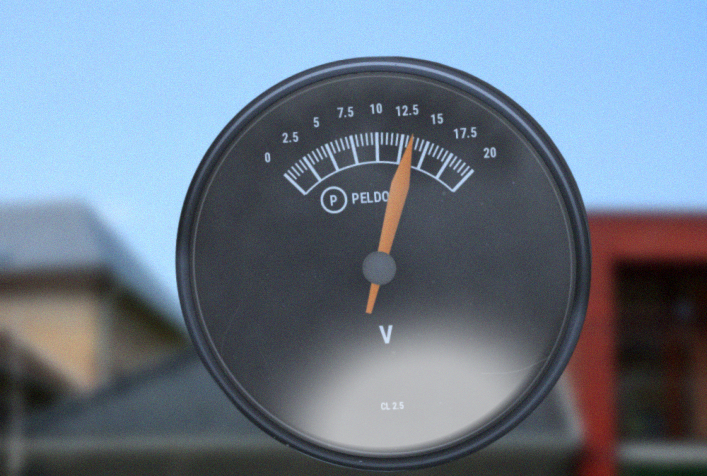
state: 13.5 V
